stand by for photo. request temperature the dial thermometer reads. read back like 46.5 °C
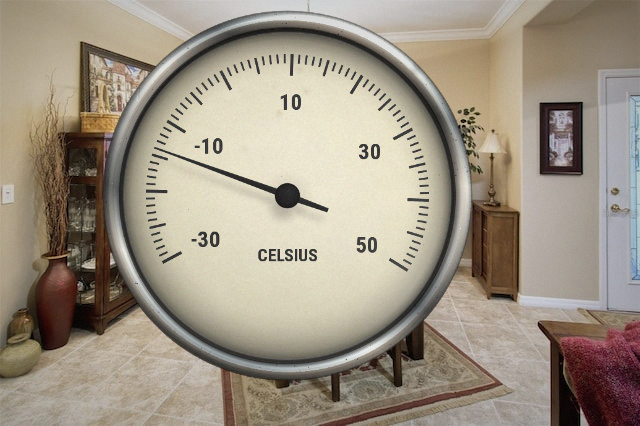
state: -14 °C
